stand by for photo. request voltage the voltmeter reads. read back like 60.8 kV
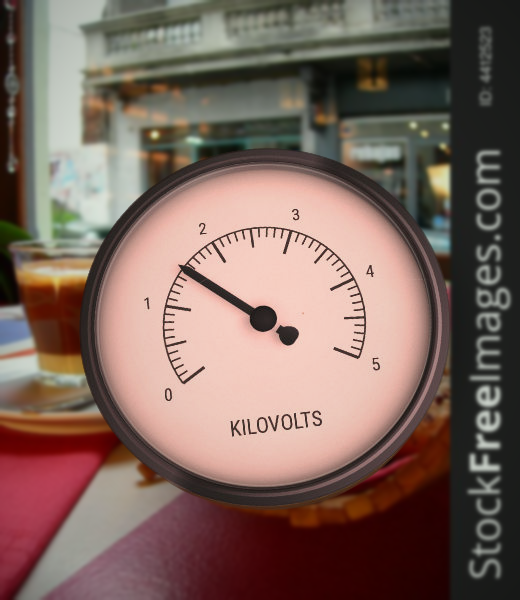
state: 1.5 kV
